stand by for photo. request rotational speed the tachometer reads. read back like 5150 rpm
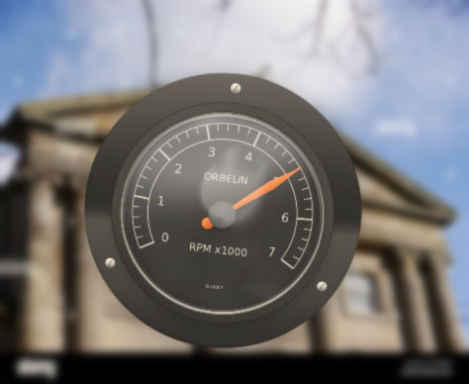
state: 5000 rpm
